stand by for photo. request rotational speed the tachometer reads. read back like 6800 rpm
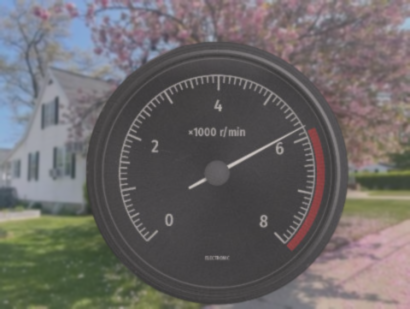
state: 5800 rpm
